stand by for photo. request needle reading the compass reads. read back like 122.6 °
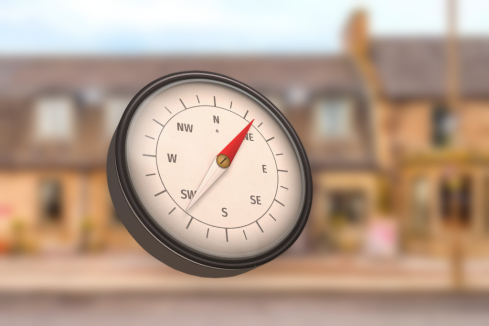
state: 37.5 °
